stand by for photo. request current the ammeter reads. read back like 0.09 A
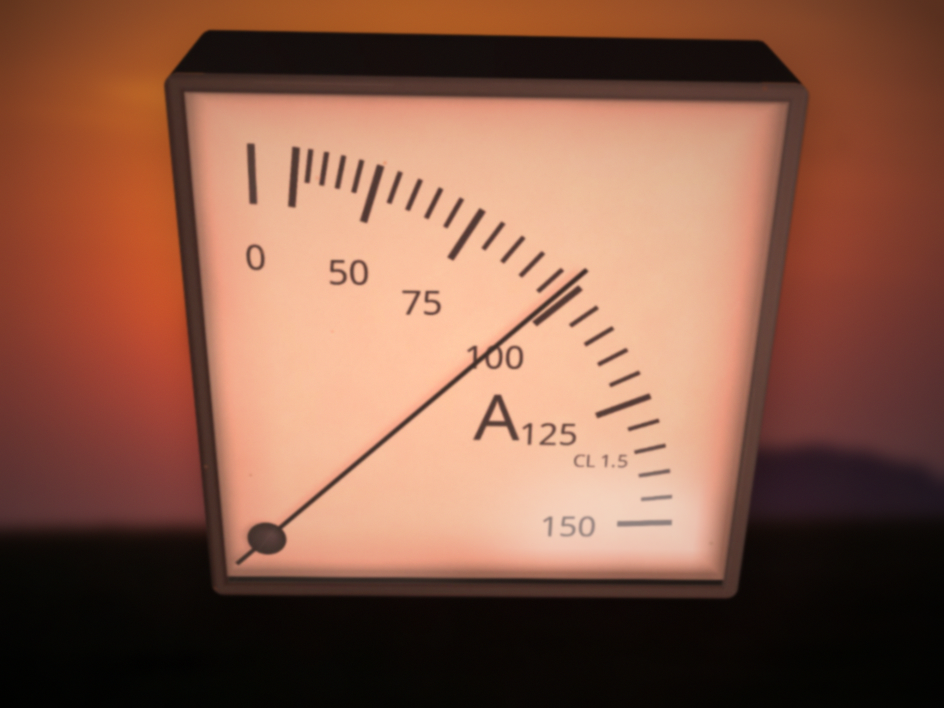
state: 97.5 A
